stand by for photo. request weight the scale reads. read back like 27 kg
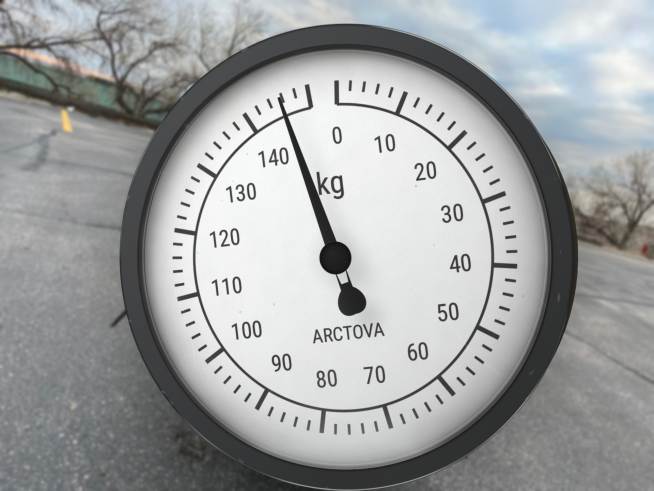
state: 146 kg
